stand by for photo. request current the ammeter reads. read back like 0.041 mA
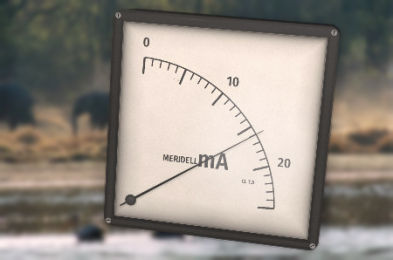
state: 16 mA
